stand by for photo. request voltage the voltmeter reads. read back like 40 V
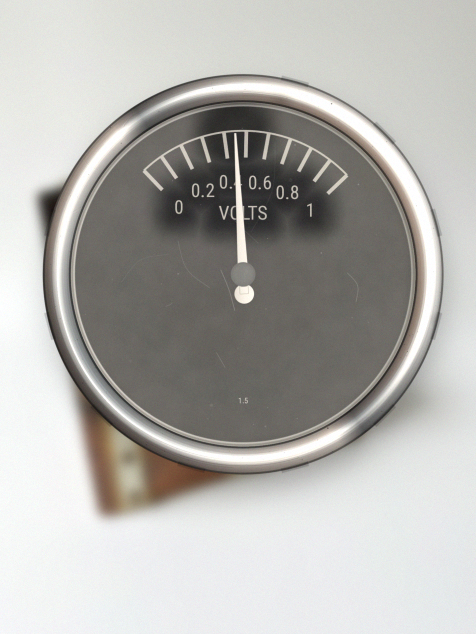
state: 0.45 V
